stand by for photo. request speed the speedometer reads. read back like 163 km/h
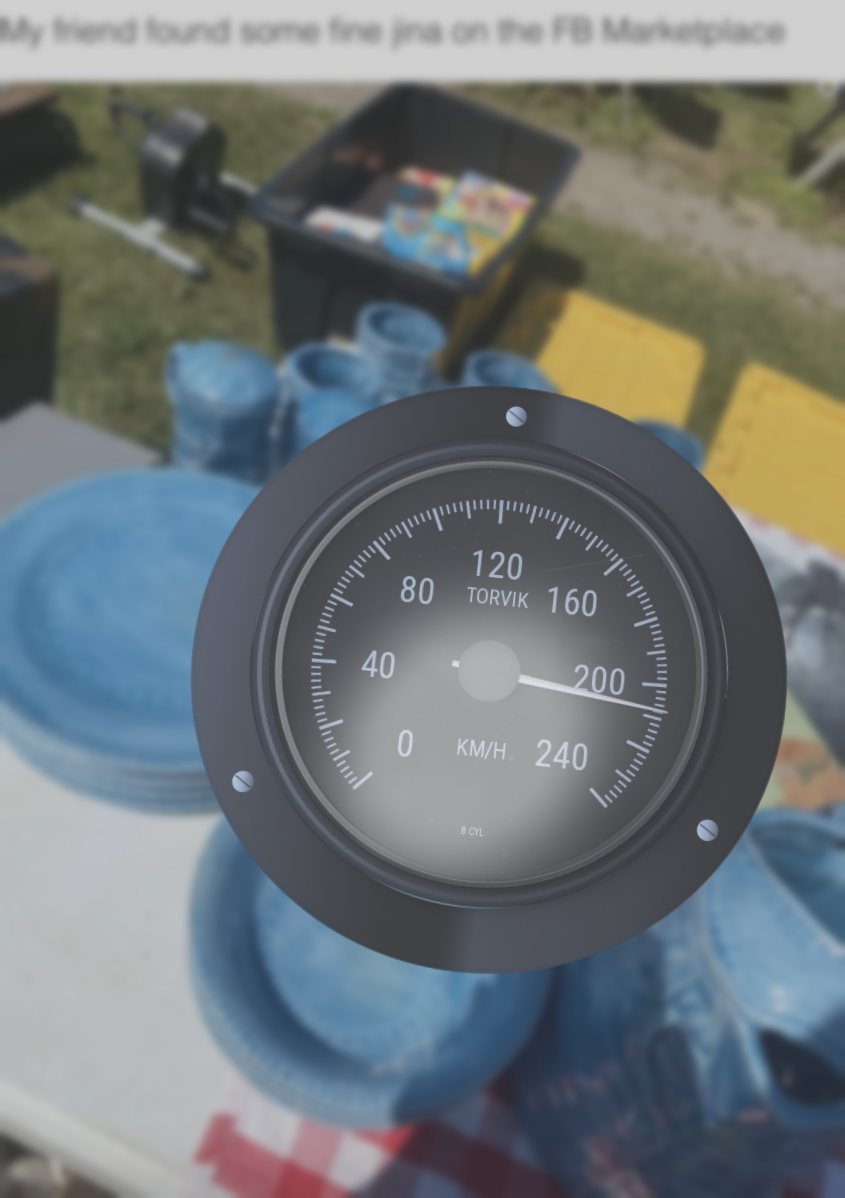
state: 208 km/h
